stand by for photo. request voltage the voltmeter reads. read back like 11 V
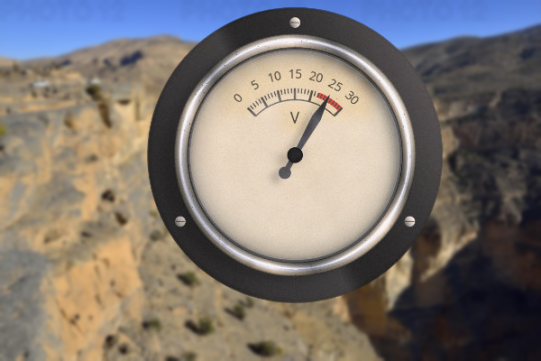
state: 25 V
